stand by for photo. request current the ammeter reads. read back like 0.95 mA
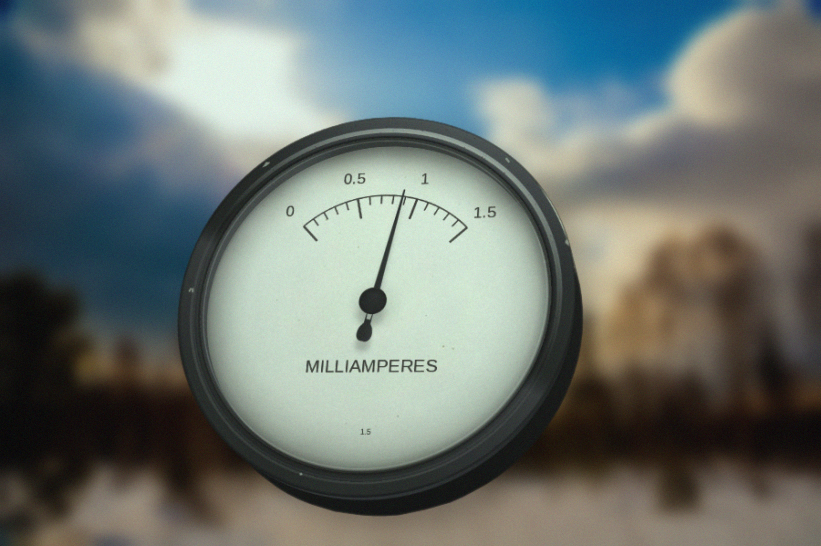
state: 0.9 mA
